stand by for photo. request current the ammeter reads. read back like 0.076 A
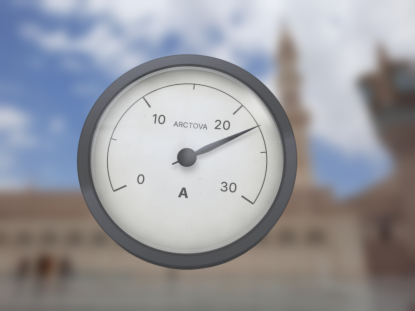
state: 22.5 A
